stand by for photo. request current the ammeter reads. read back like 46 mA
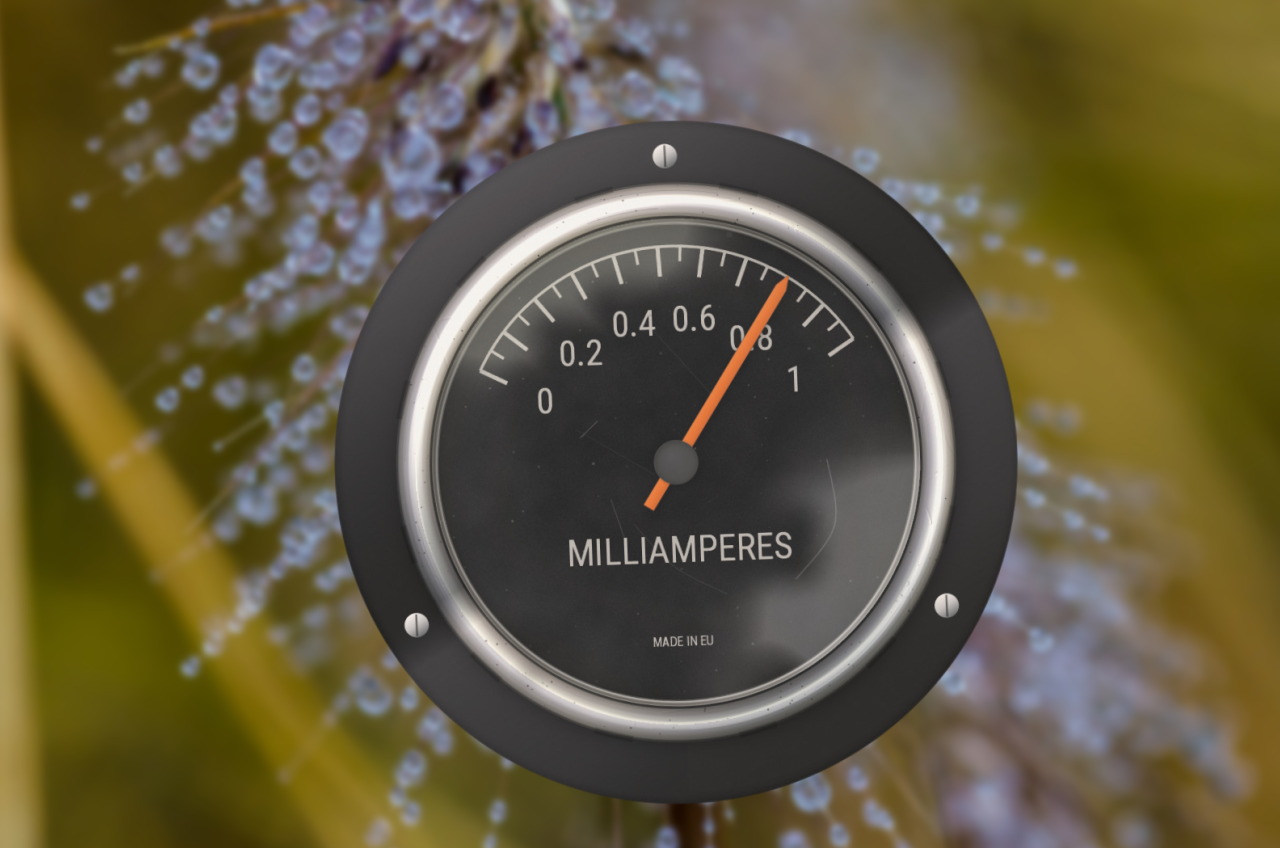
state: 0.8 mA
